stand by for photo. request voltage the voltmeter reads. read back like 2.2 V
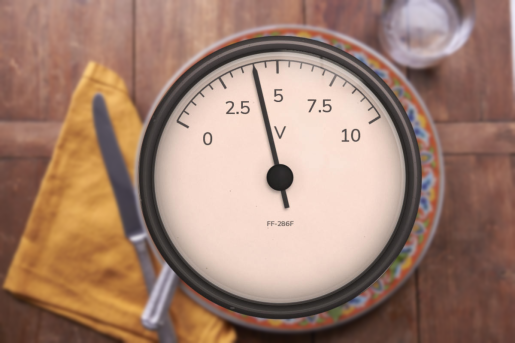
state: 4 V
